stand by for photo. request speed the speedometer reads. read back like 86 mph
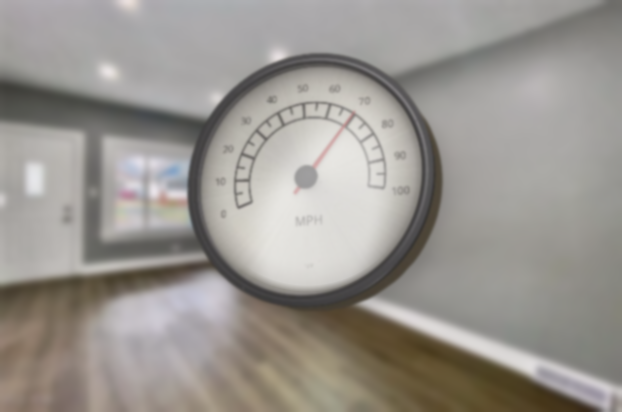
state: 70 mph
